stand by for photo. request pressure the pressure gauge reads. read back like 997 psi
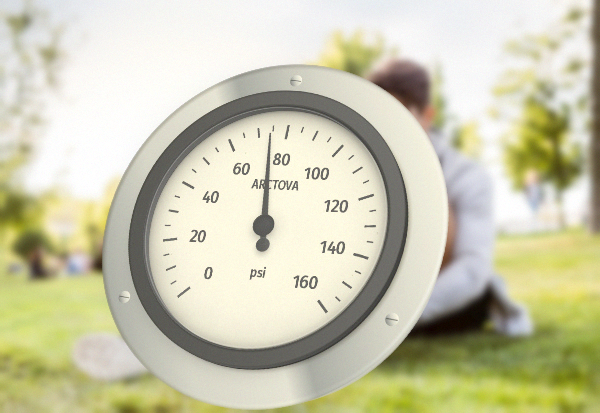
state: 75 psi
